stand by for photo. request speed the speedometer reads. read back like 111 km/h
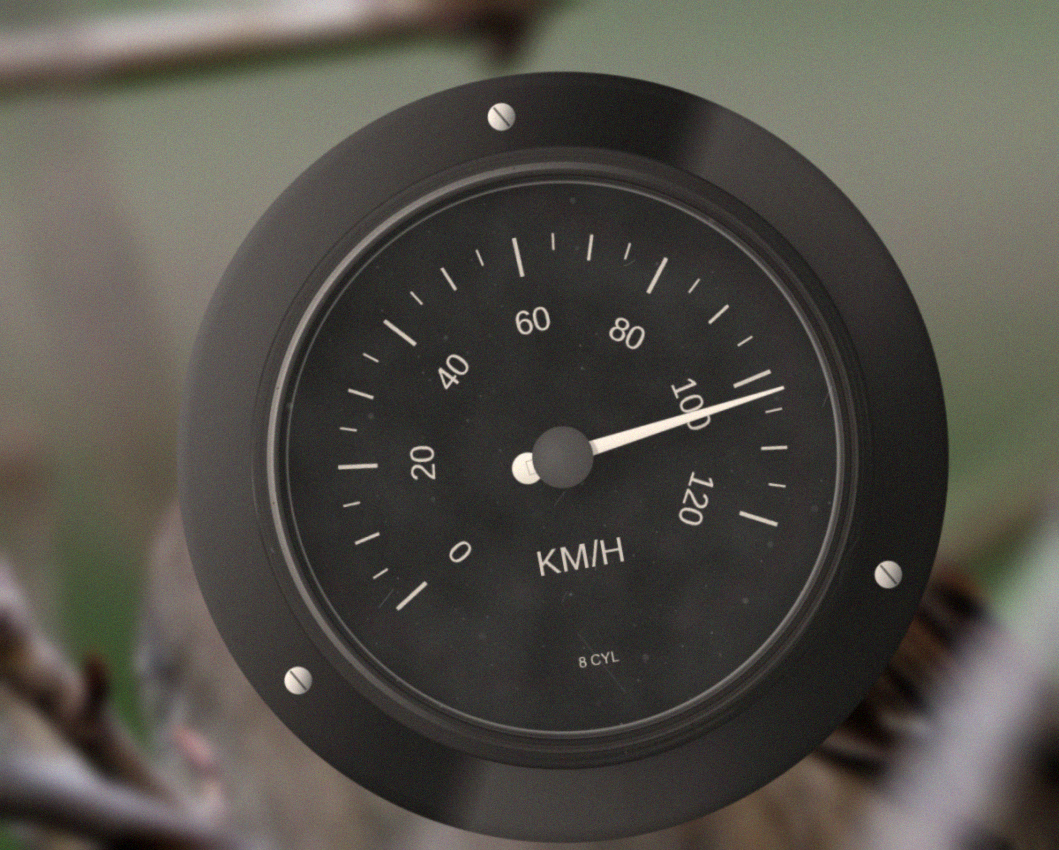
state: 102.5 km/h
